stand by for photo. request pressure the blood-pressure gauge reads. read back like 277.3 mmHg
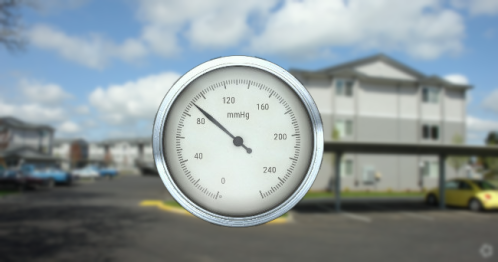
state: 90 mmHg
